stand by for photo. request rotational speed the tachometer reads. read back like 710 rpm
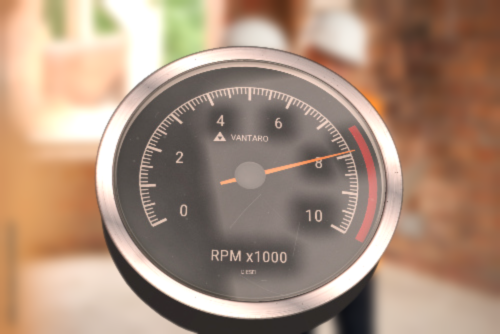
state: 8000 rpm
